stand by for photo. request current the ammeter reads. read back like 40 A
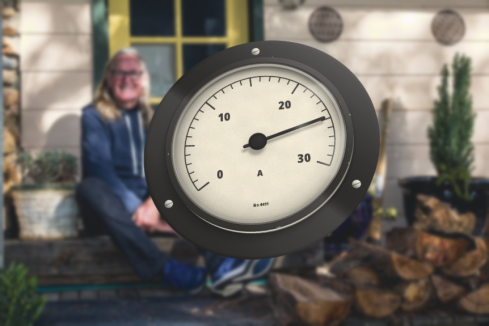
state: 25 A
